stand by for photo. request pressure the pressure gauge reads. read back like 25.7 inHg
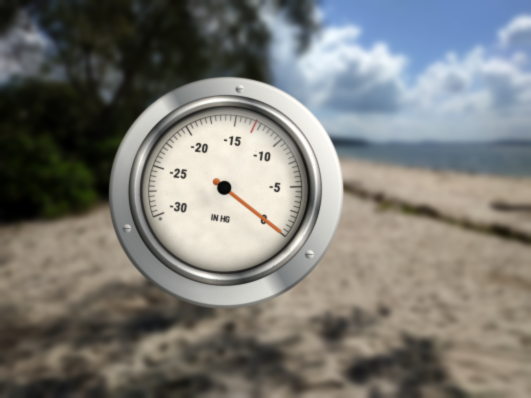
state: 0 inHg
